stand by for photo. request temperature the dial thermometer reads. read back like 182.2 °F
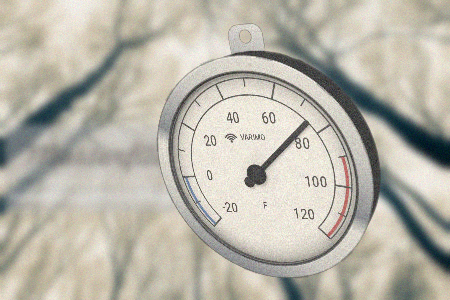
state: 75 °F
